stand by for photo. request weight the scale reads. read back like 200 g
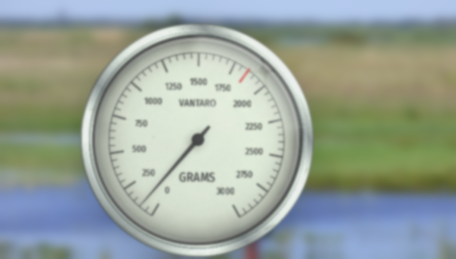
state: 100 g
